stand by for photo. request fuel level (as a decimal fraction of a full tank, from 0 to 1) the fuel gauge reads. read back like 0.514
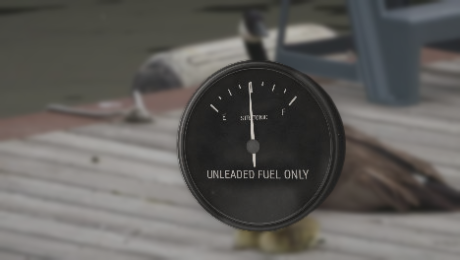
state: 0.5
